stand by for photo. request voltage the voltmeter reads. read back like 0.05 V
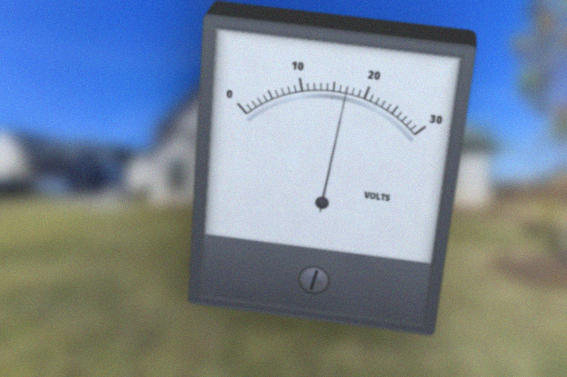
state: 17 V
